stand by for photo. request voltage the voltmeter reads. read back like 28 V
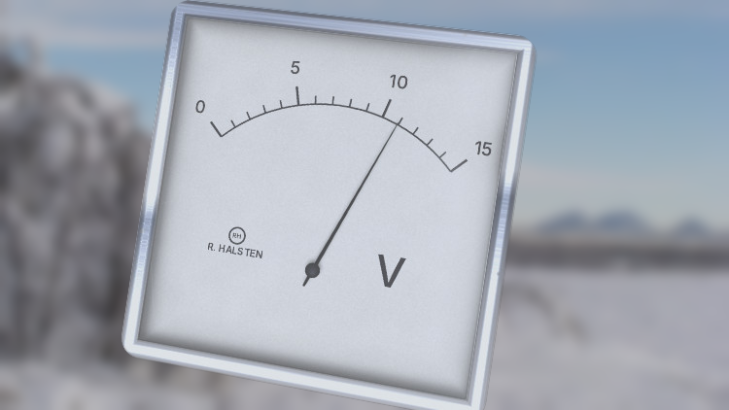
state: 11 V
